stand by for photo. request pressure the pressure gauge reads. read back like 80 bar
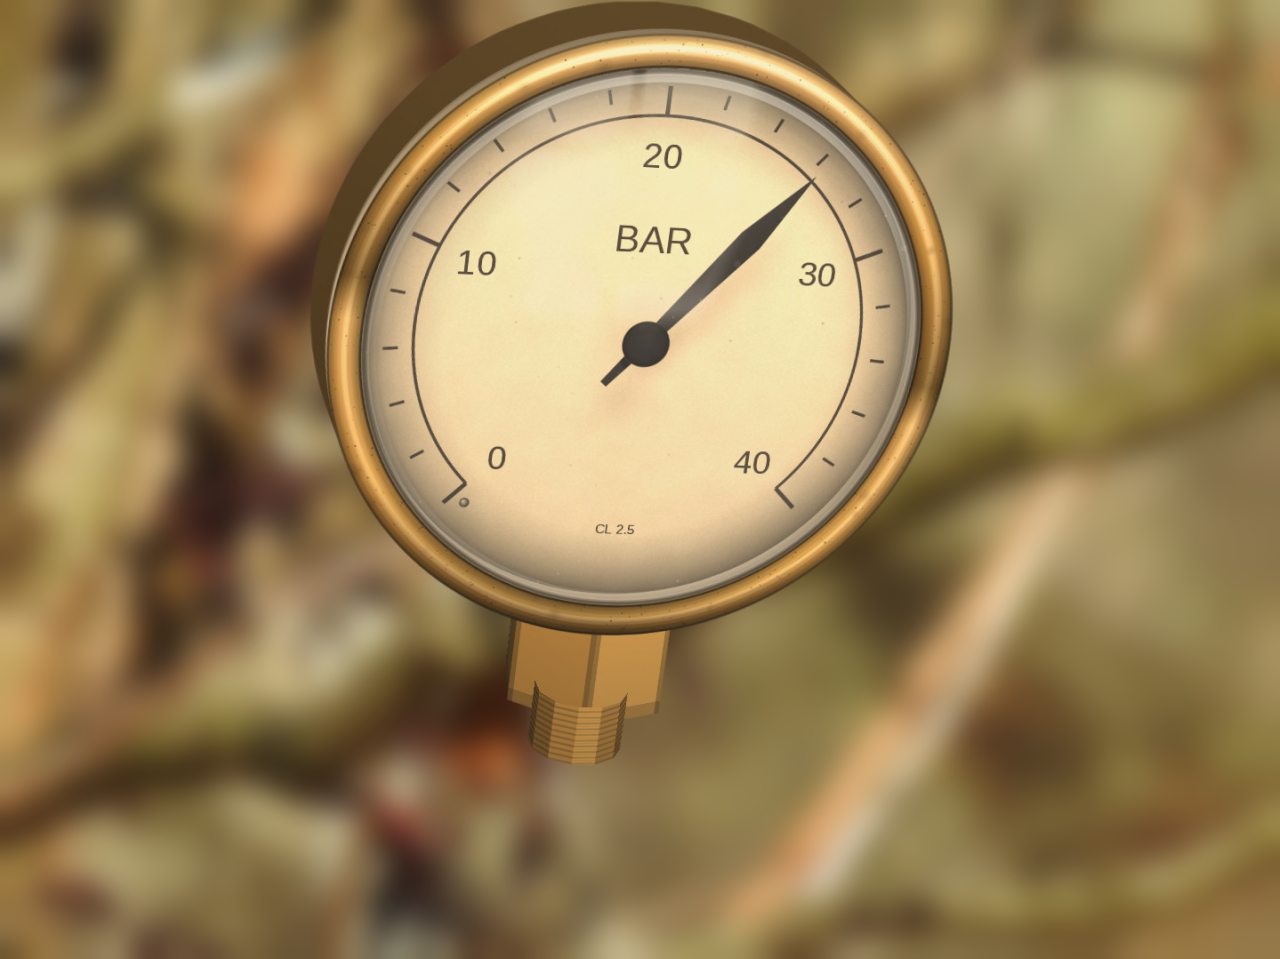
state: 26 bar
